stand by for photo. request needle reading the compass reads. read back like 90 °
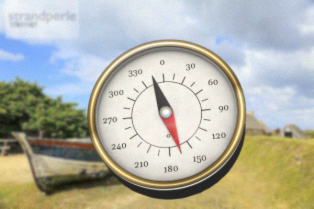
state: 165 °
